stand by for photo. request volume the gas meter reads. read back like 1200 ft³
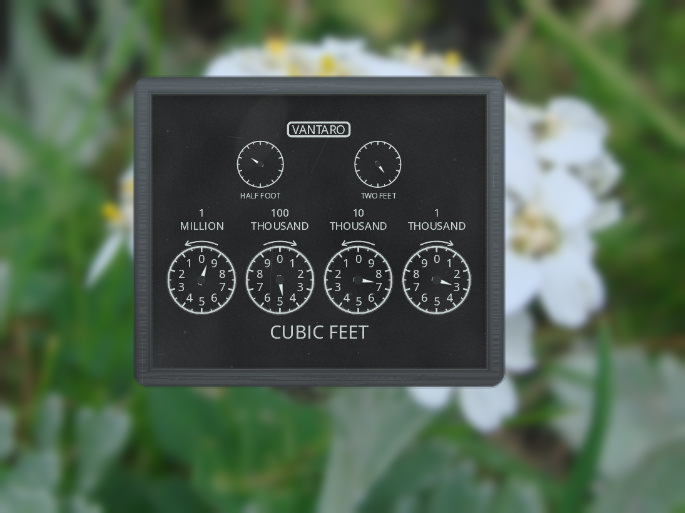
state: 947300 ft³
